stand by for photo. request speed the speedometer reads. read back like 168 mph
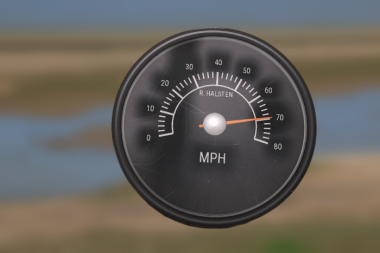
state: 70 mph
